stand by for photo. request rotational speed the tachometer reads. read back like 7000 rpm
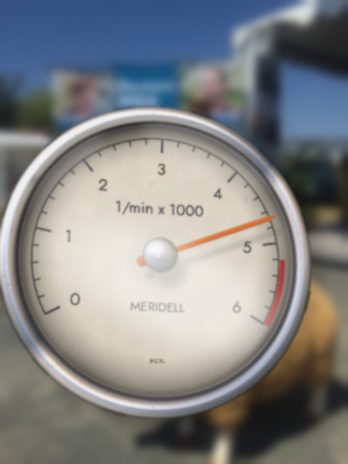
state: 4700 rpm
